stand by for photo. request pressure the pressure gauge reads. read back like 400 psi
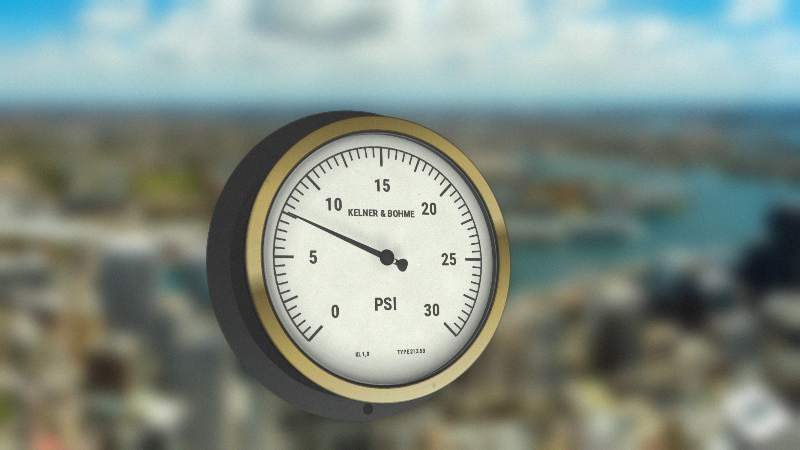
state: 7.5 psi
